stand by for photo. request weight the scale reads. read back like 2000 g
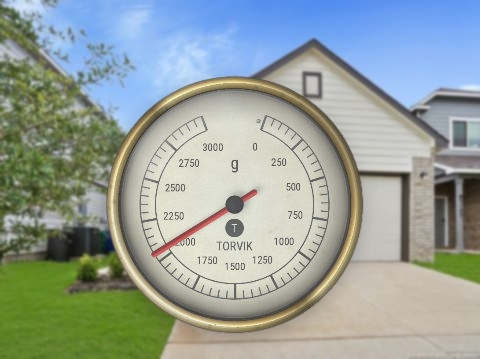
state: 2050 g
